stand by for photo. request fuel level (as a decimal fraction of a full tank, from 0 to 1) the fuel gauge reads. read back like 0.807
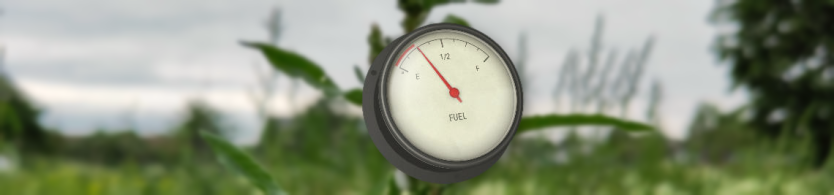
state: 0.25
